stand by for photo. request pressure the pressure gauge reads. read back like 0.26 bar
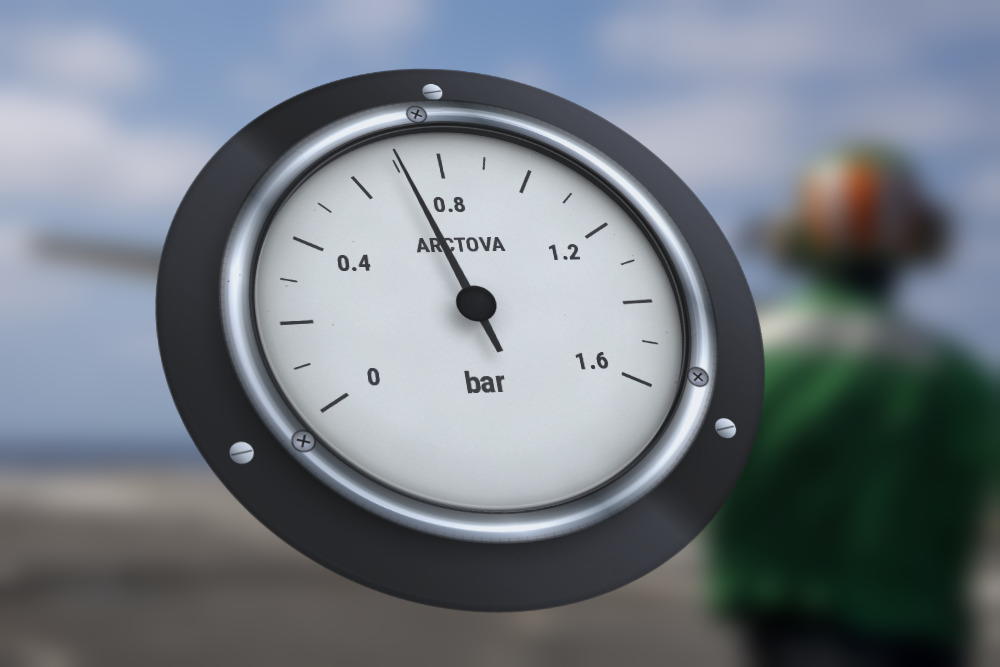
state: 0.7 bar
